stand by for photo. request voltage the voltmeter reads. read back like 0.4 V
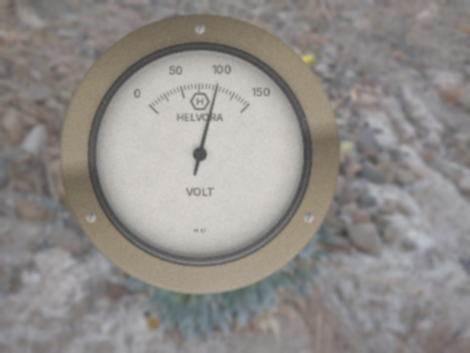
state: 100 V
